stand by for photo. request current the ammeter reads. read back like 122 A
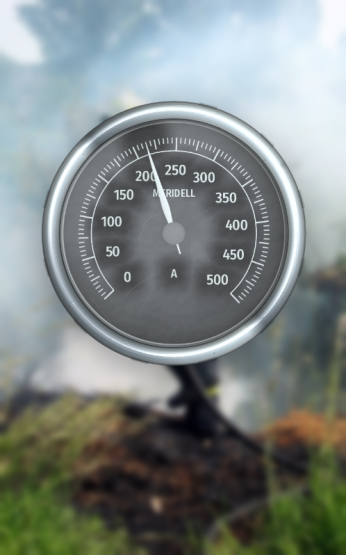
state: 215 A
